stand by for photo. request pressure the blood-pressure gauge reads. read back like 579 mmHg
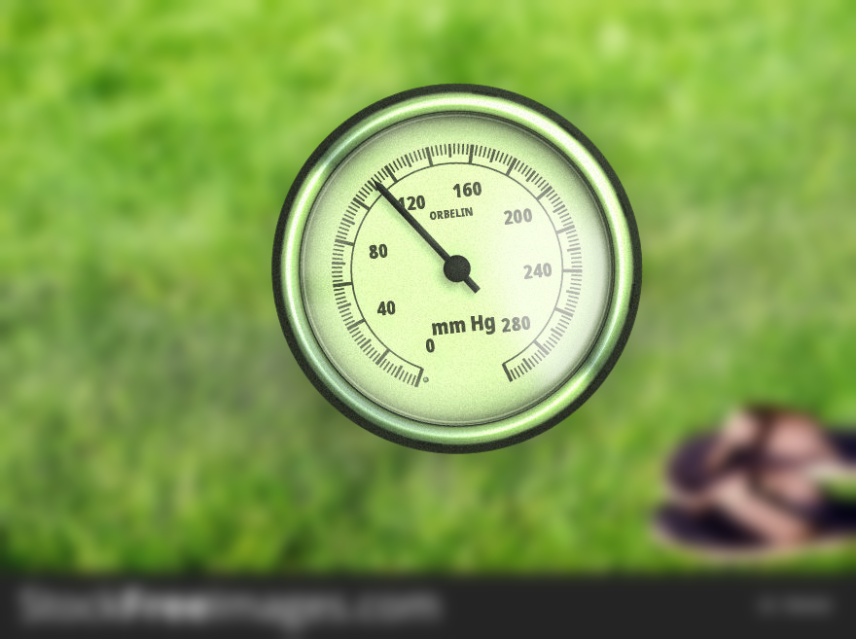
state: 112 mmHg
